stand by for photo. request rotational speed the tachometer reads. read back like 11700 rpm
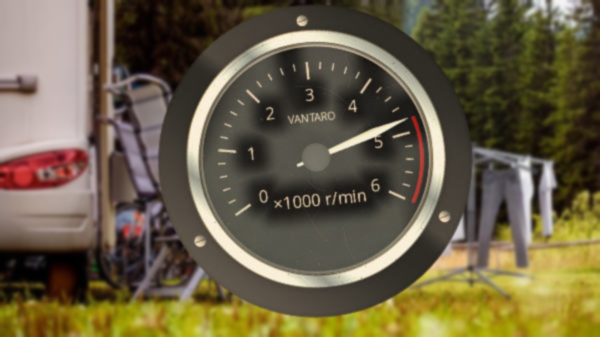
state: 4800 rpm
